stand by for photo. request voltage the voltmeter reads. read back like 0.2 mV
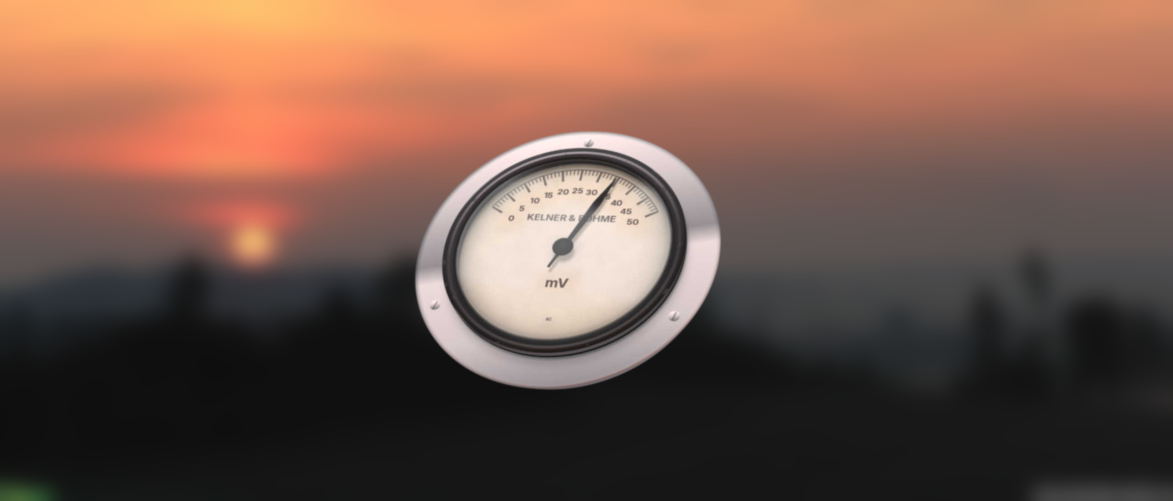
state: 35 mV
